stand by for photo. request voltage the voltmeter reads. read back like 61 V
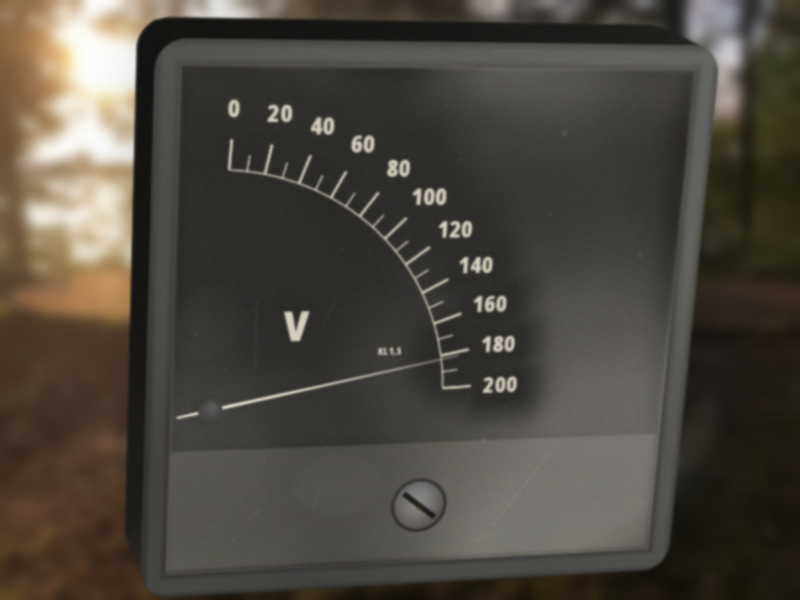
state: 180 V
